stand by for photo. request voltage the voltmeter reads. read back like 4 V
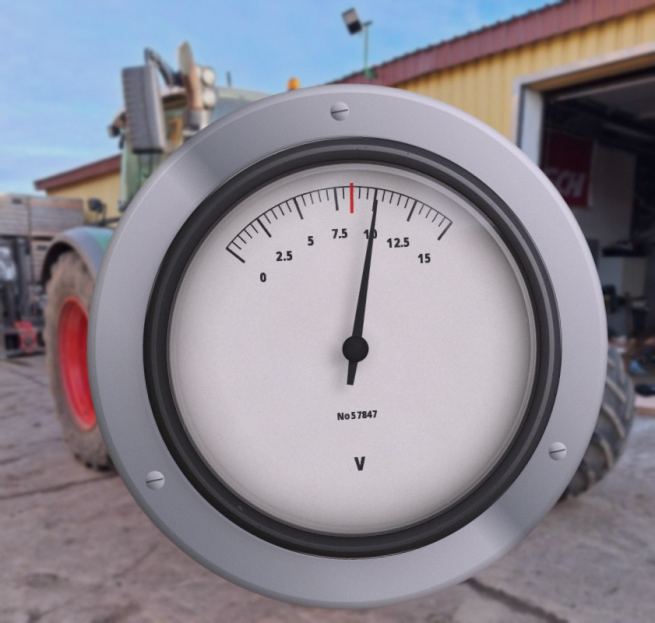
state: 10 V
